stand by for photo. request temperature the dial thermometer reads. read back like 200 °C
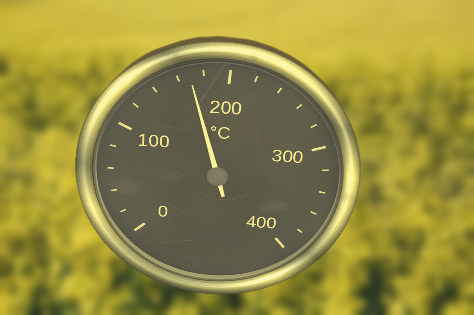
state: 170 °C
